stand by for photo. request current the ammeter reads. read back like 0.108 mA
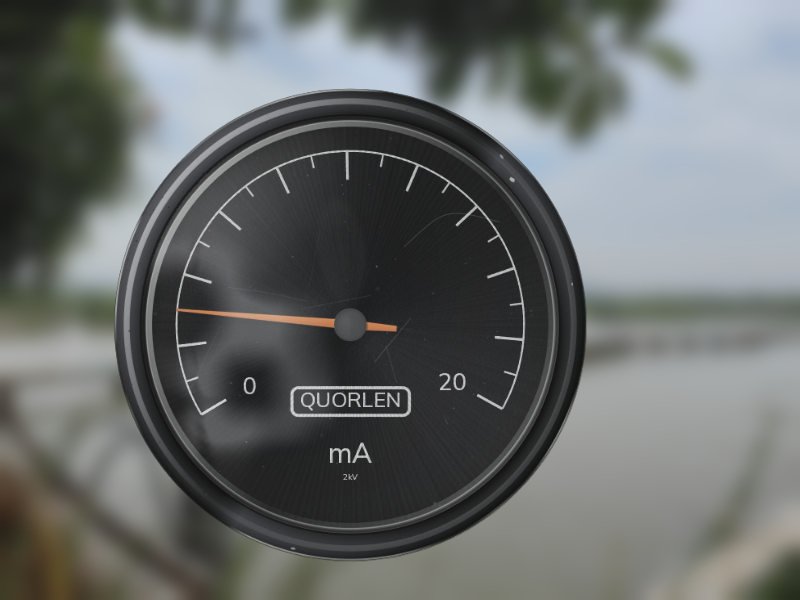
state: 3 mA
